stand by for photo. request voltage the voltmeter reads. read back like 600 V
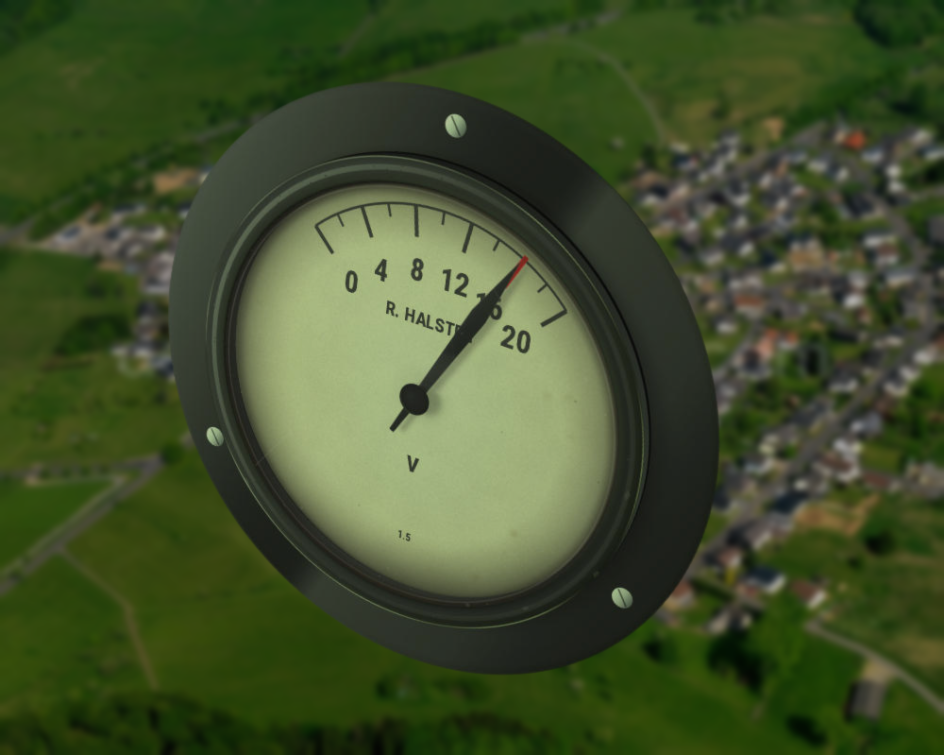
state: 16 V
